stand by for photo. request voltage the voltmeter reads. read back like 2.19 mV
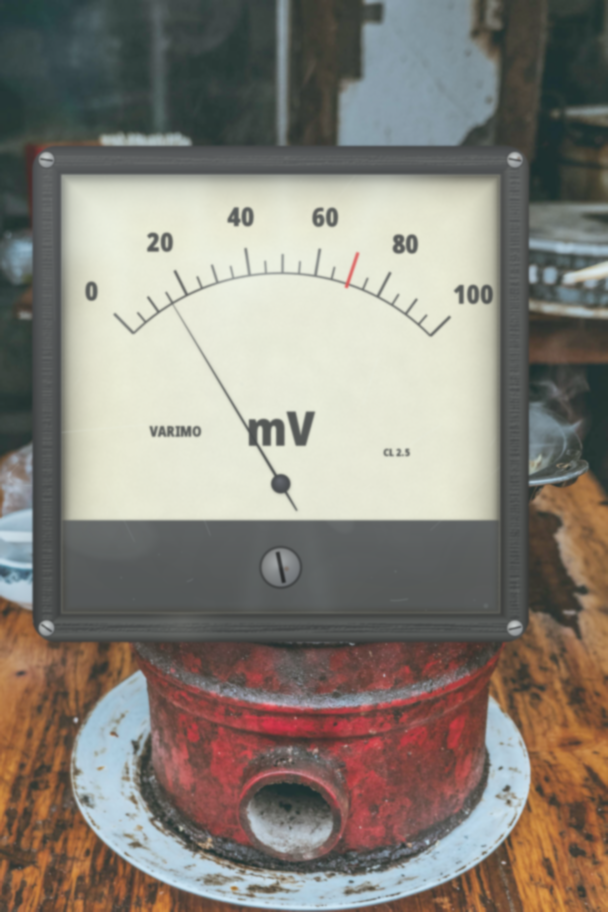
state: 15 mV
